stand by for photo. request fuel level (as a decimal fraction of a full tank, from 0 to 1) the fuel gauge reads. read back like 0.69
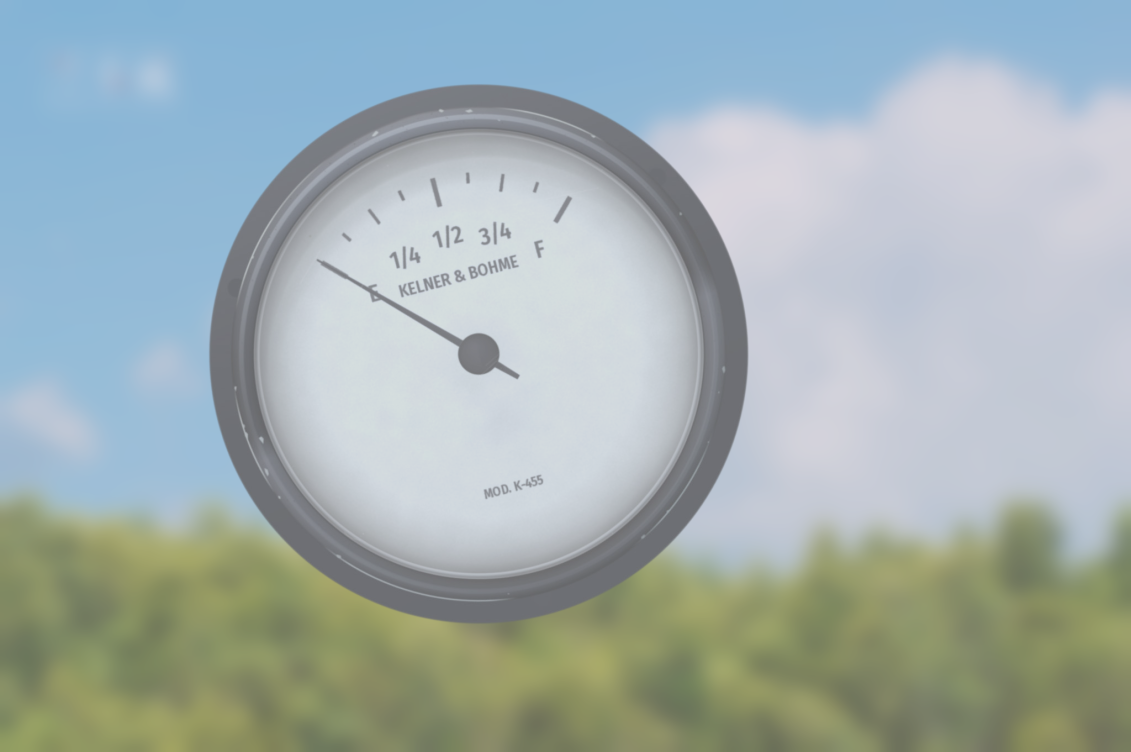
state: 0
